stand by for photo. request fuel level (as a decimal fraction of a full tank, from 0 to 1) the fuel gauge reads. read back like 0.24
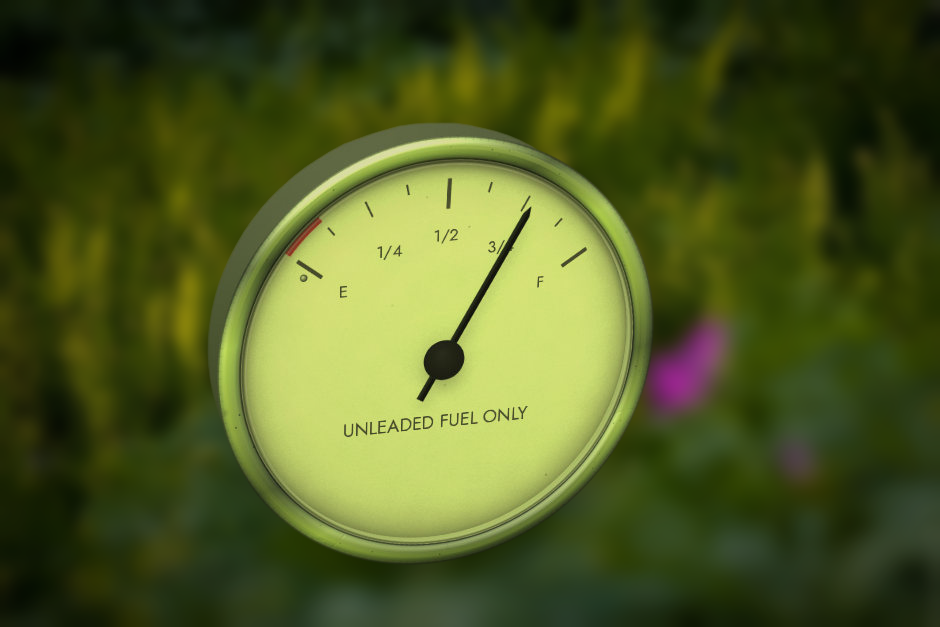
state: 0.75
